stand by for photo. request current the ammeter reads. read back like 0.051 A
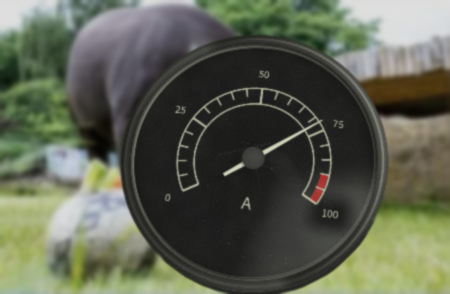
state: 72.5 A
